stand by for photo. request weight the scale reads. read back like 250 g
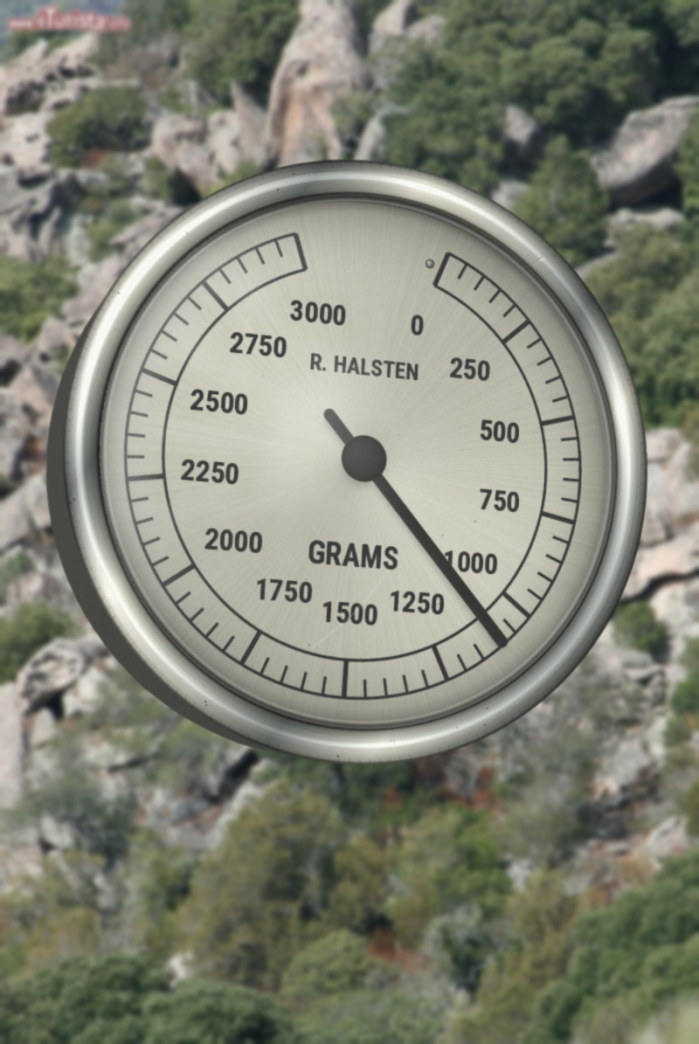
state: 1100 g
